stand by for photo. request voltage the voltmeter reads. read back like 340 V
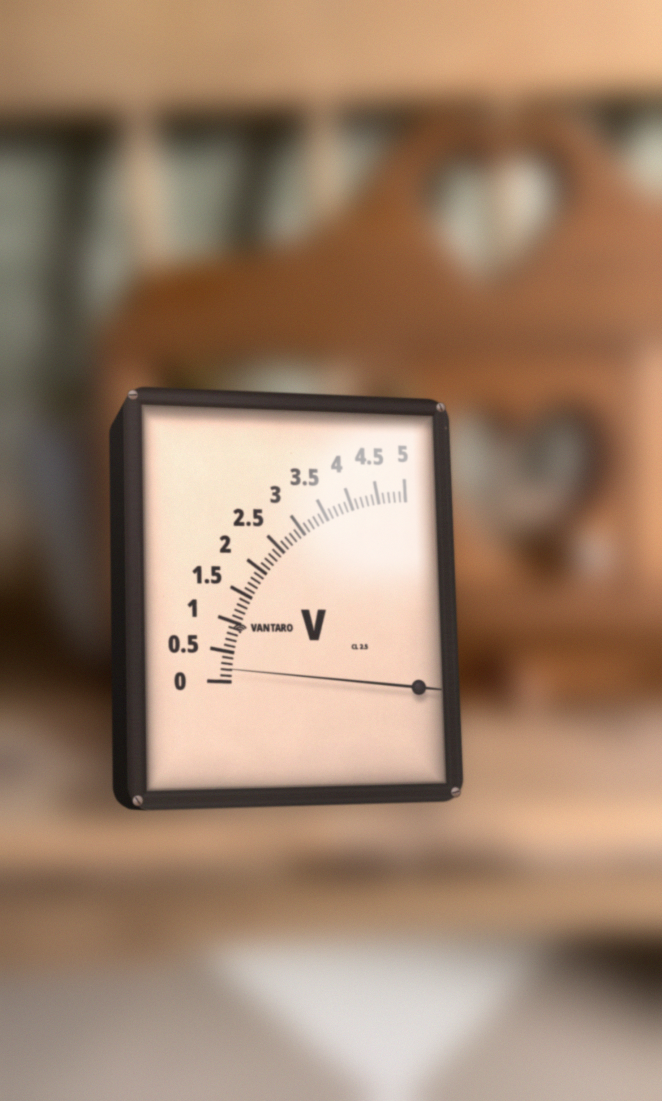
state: 0.2 V
